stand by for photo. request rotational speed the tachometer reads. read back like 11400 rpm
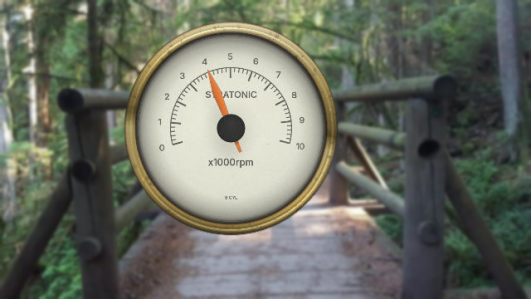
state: 4000 rpm
